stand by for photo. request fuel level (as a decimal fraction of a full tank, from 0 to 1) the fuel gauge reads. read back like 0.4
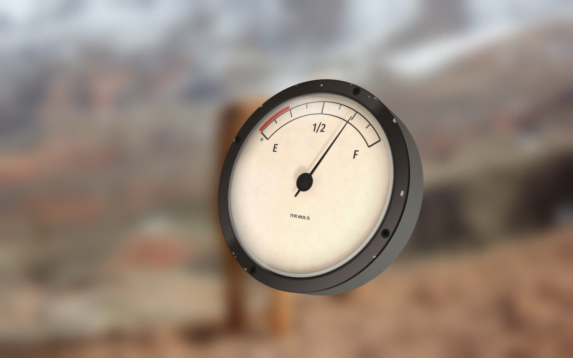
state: 0.75
